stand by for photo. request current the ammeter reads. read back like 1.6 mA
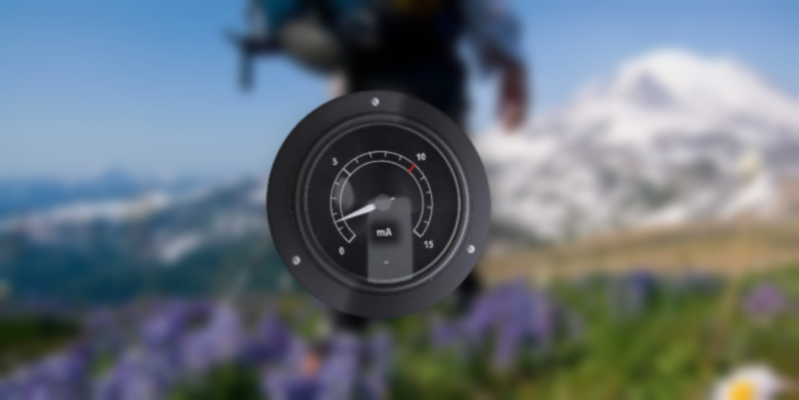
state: 1.5 mA
